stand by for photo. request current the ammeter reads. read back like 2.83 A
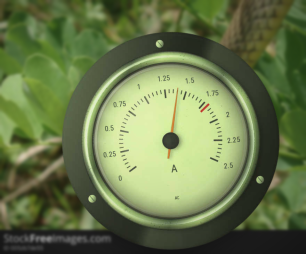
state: 1.4 A
